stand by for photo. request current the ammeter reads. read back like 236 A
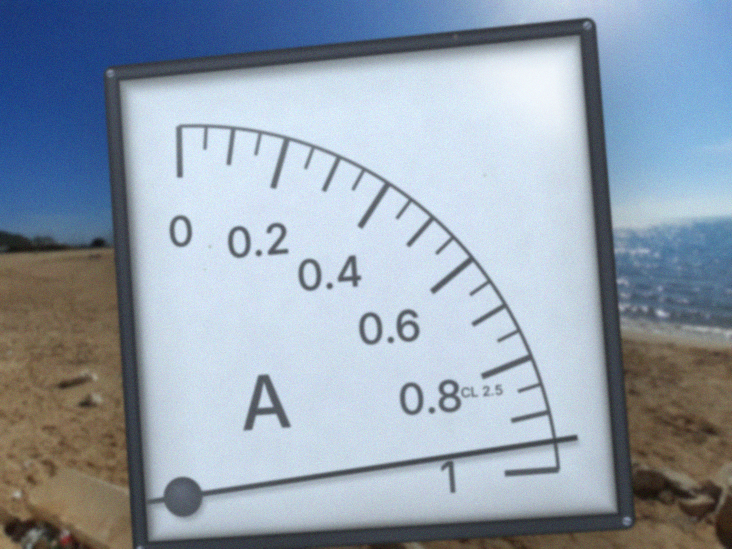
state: 0.95 A
